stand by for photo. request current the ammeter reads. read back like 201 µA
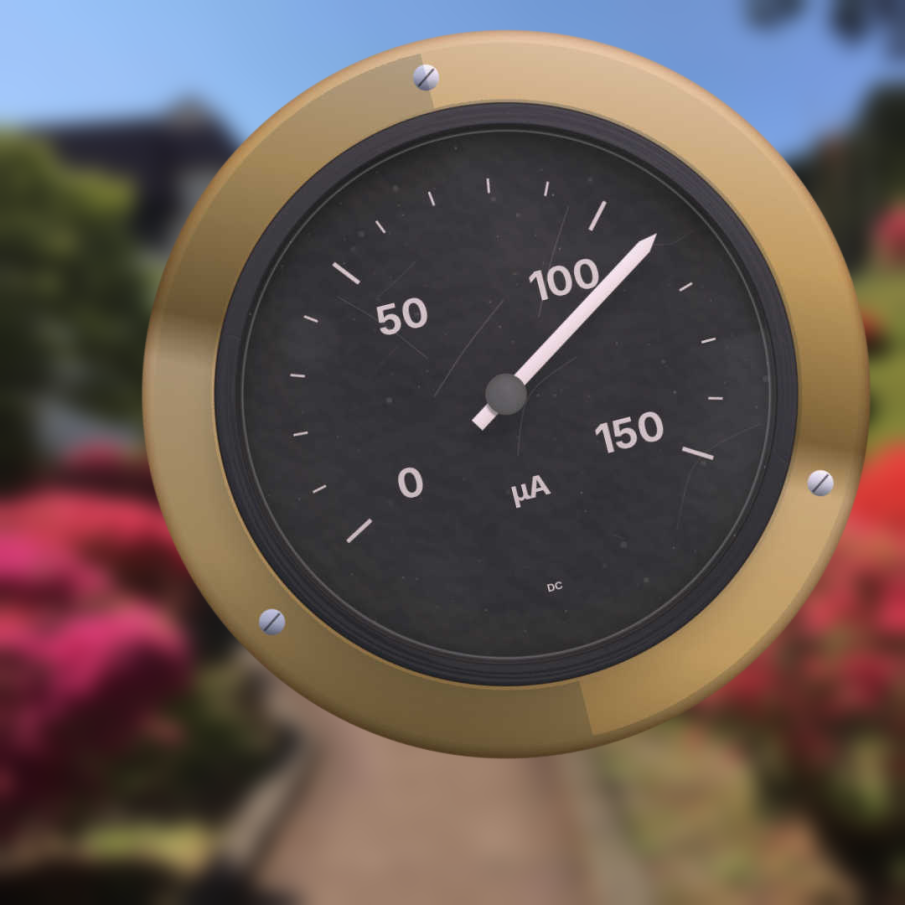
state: 110 µA
